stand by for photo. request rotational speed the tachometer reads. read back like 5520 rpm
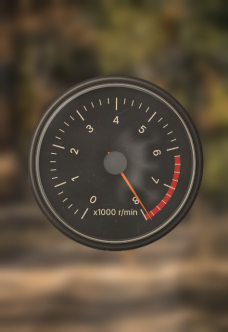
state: 7900 rpm
